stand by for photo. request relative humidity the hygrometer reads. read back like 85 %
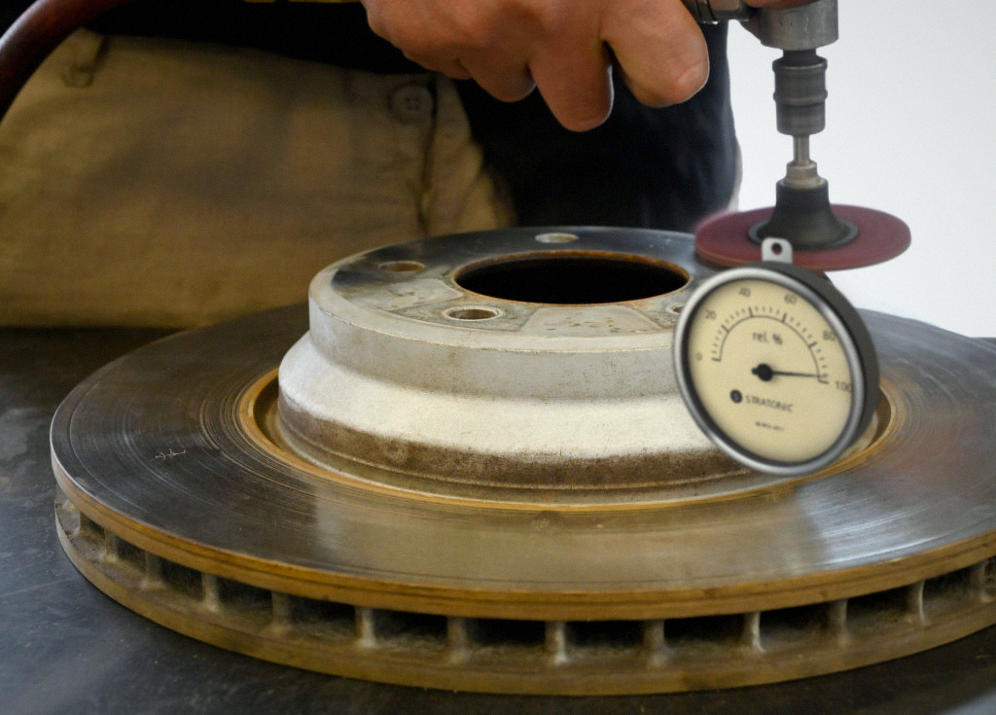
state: 96 %
